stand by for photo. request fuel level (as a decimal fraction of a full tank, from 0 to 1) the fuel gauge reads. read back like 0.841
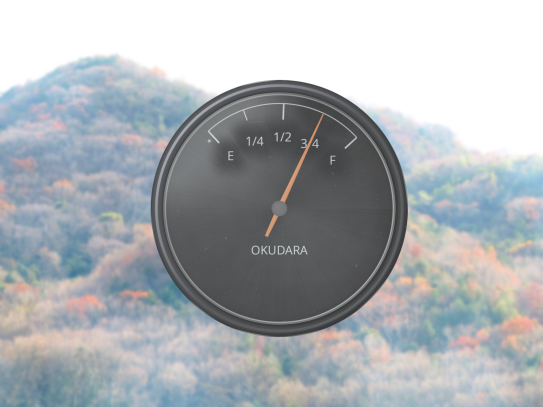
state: 0.75
